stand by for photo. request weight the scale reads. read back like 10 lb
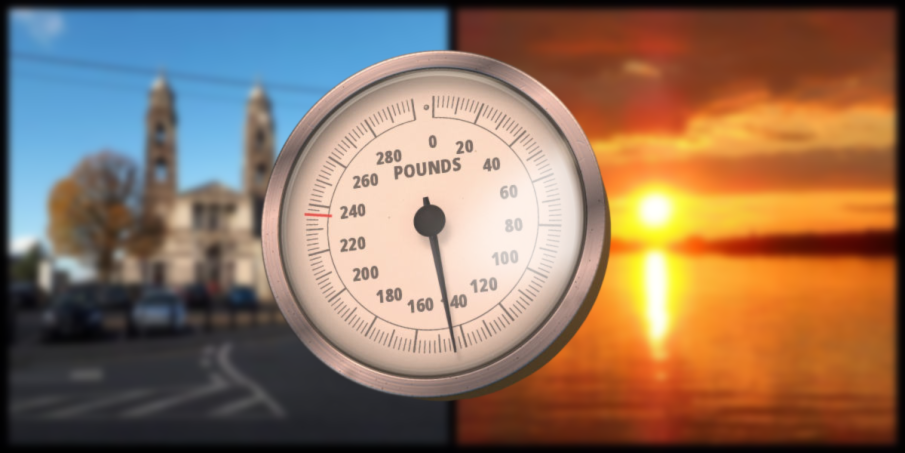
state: 144 lb
